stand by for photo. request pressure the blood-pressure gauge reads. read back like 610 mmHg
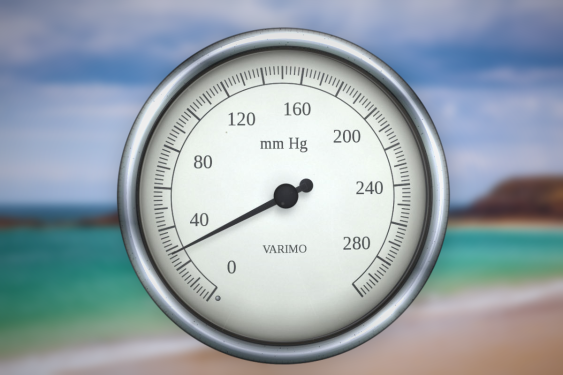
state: 28 mmHg
